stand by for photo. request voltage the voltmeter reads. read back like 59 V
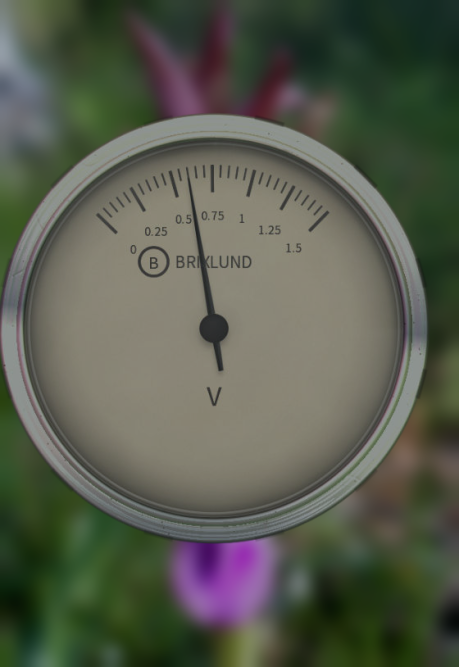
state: 0.6 V
